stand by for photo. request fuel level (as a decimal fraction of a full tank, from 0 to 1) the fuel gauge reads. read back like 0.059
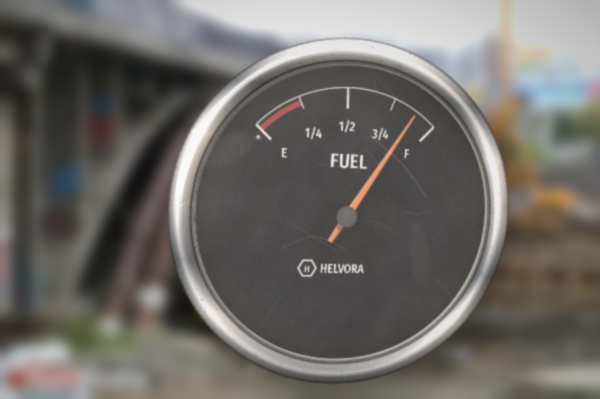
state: 0.875
